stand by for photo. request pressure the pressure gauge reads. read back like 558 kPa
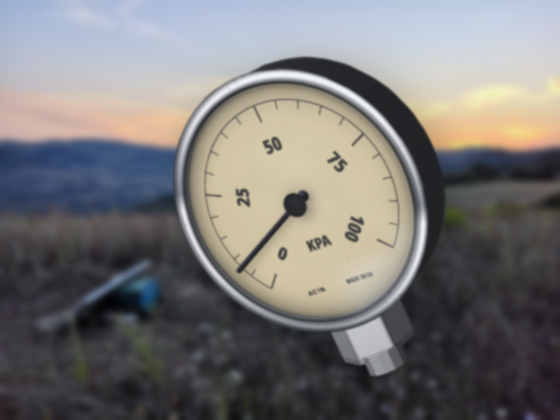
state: 7.5 kPa
